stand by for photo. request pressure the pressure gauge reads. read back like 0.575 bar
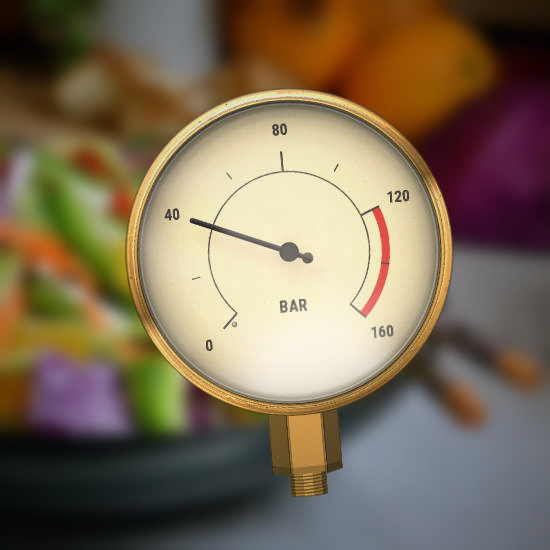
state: 40 bar
